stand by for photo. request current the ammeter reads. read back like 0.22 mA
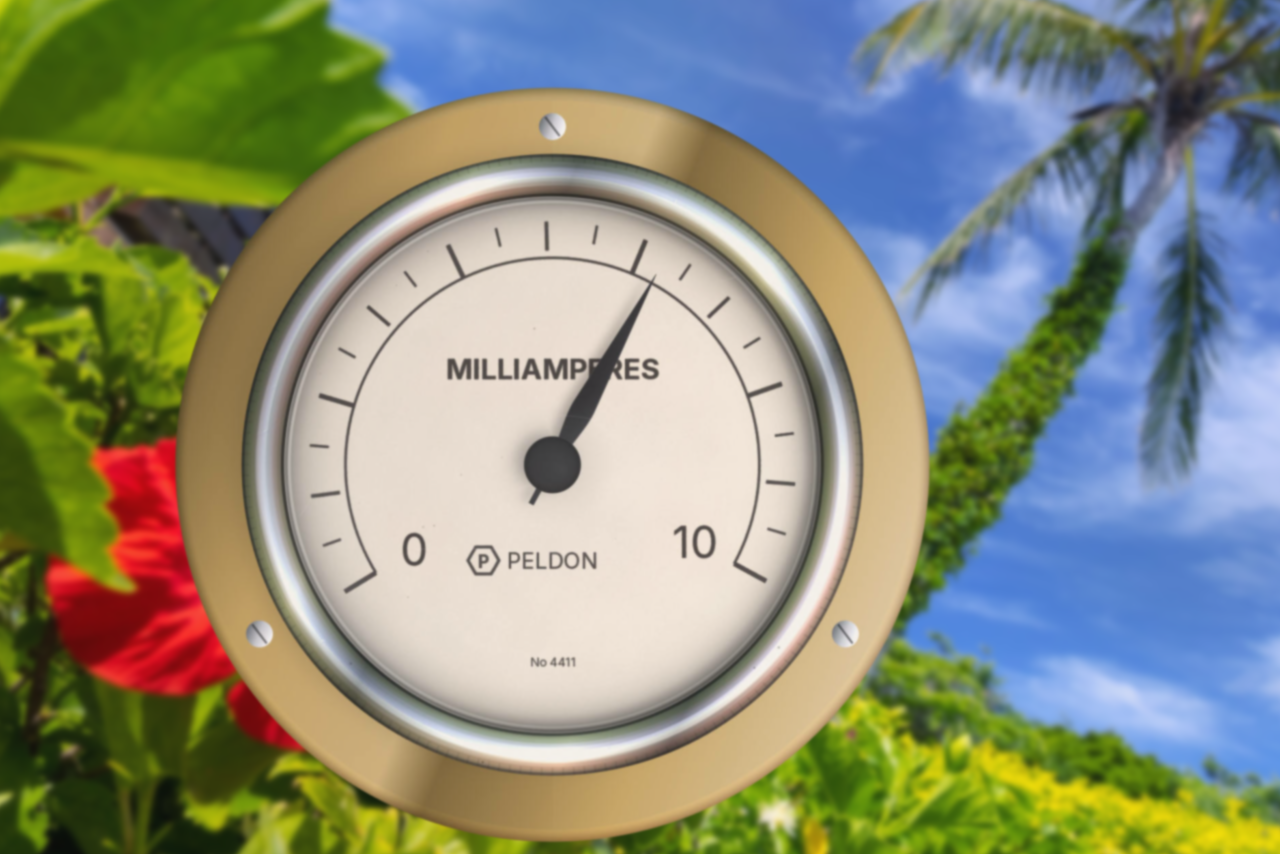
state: 6.25 mA
